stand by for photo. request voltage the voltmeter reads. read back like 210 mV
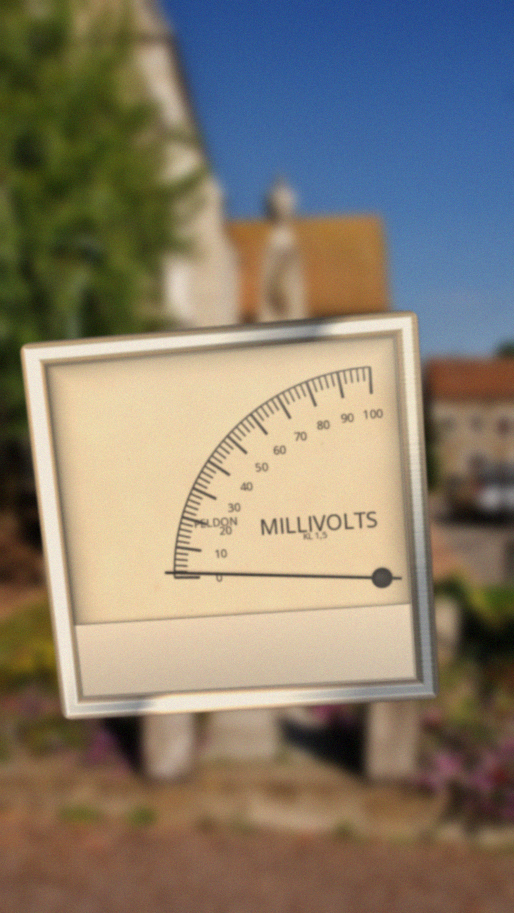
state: 2 mV
